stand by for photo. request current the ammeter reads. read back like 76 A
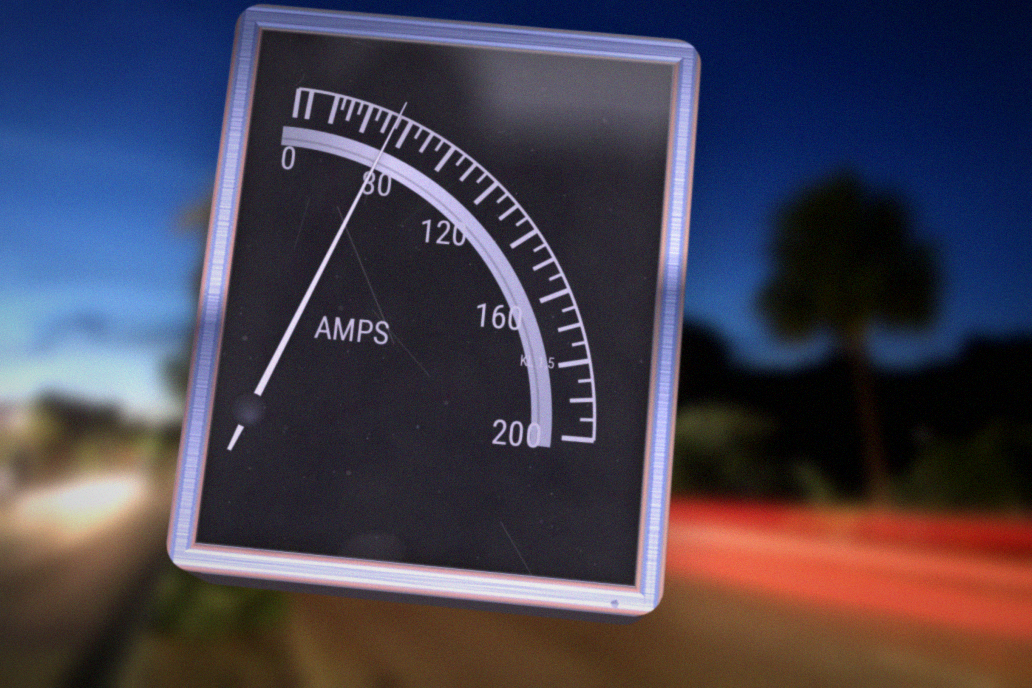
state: 75 A
